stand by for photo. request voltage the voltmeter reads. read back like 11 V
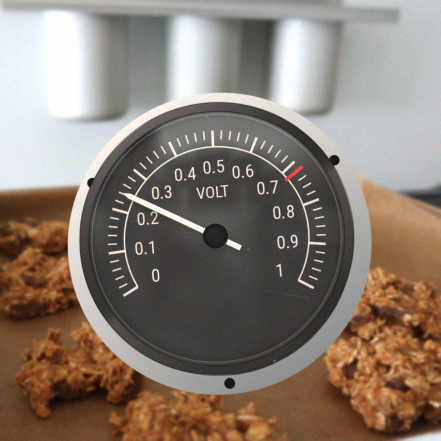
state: 0.24 V
